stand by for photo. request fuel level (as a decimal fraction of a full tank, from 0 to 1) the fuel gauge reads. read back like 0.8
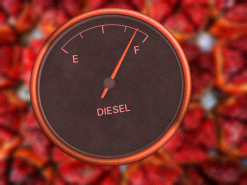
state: 0.875
